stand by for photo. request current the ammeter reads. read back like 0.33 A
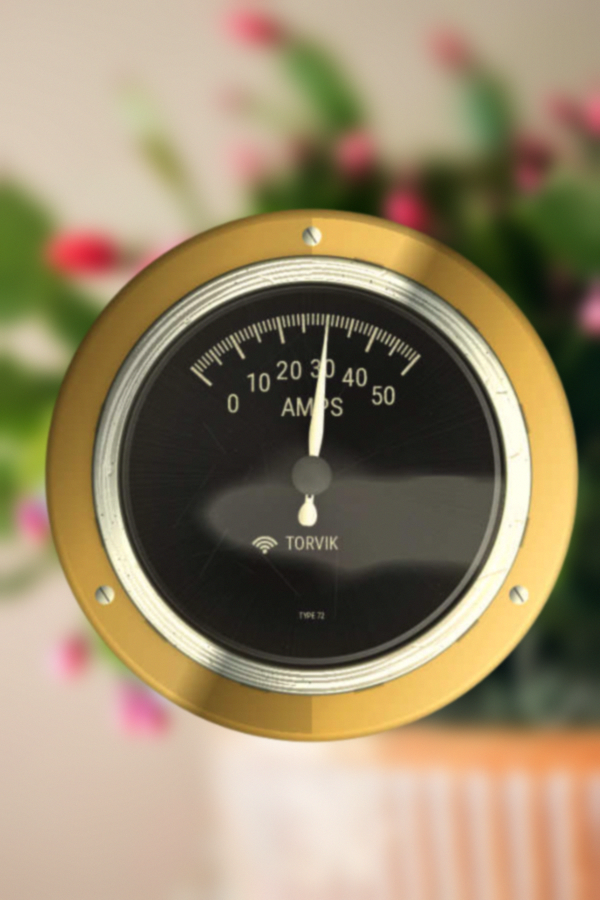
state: 30 A
